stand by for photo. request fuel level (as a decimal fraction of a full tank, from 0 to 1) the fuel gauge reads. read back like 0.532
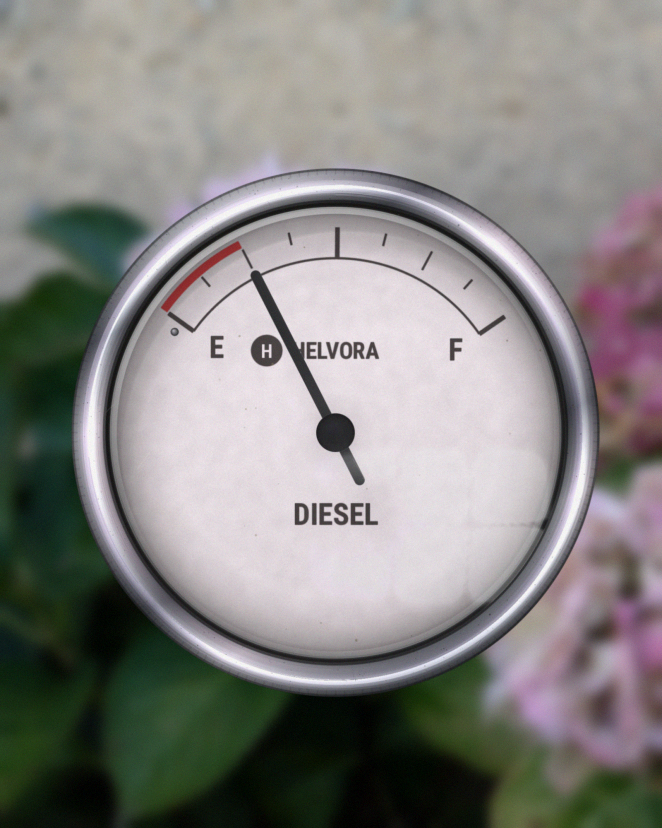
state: 0.25
